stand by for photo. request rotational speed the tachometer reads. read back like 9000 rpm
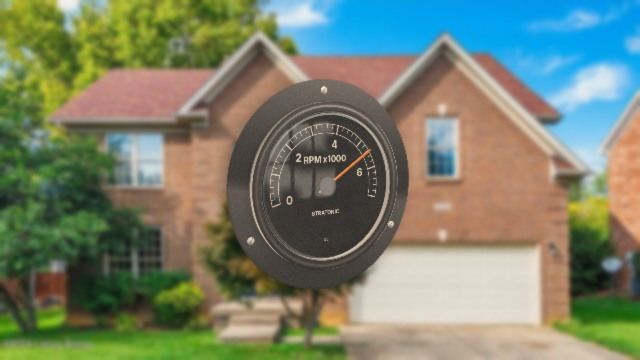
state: 5400 rpm
